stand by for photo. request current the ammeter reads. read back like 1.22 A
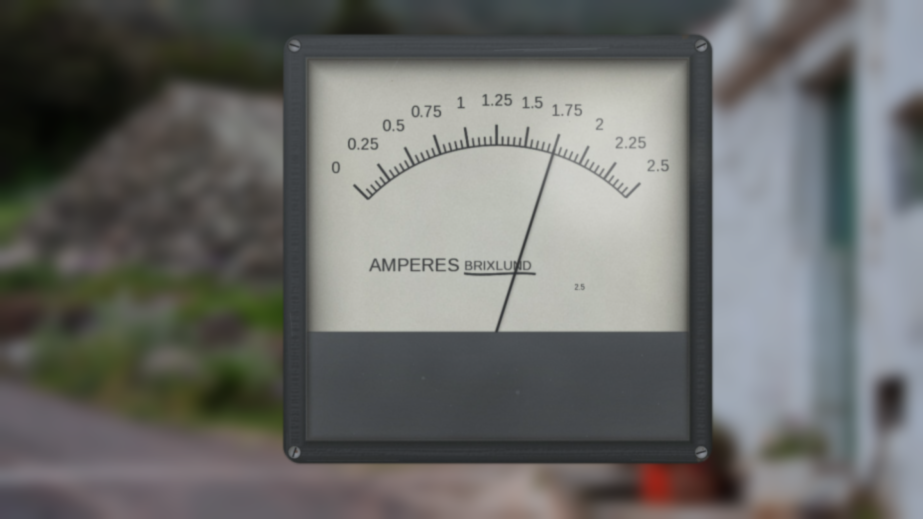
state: 1.75 A
